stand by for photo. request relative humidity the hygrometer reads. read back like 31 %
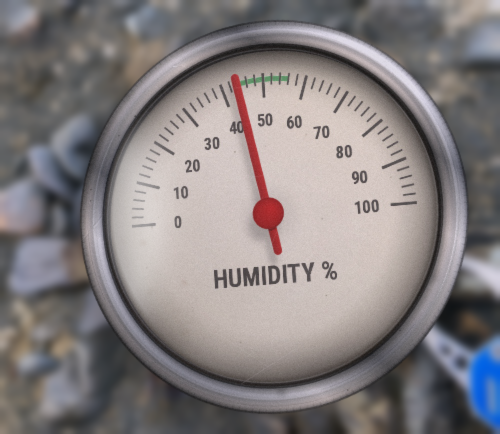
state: 44 %
